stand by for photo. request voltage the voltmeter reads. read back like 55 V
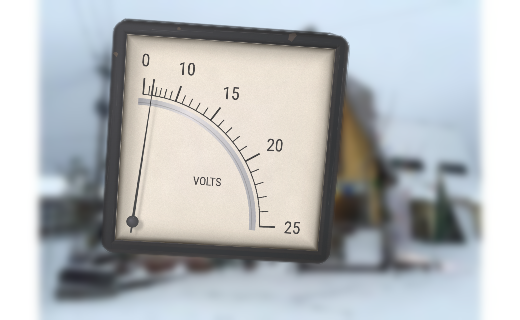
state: 5 V
